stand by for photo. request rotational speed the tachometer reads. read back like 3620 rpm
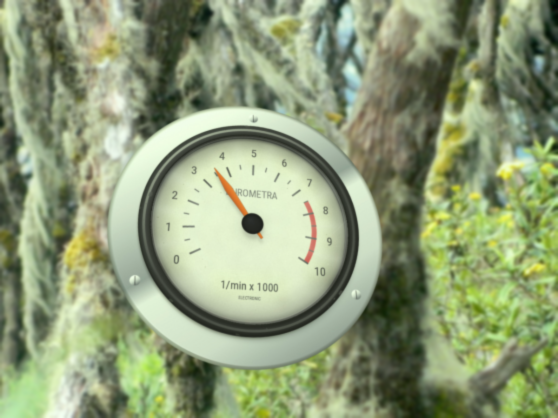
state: 3500 rpm
